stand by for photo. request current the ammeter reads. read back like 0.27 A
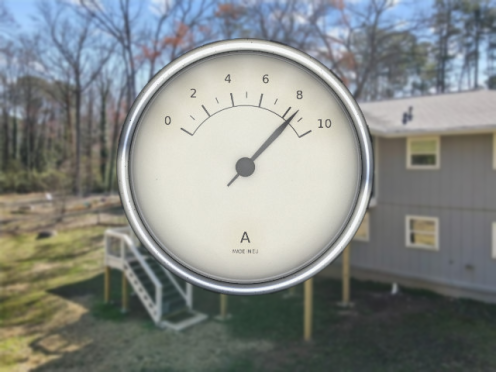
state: 8.5 A
